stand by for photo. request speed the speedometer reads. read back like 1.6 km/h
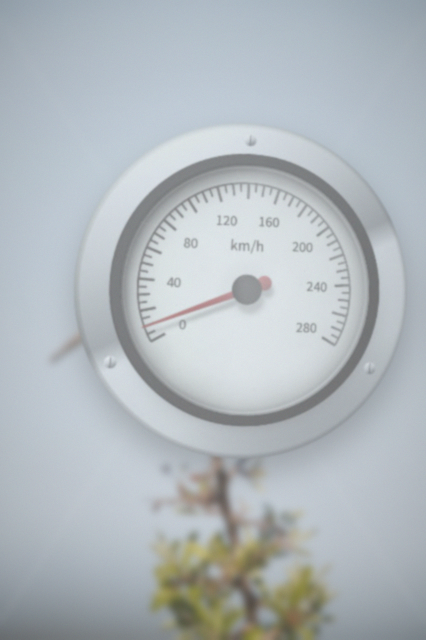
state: 10 km/h
